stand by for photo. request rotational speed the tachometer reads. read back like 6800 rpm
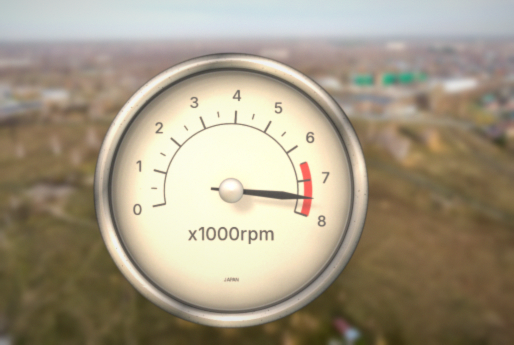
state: 7500 rpm
